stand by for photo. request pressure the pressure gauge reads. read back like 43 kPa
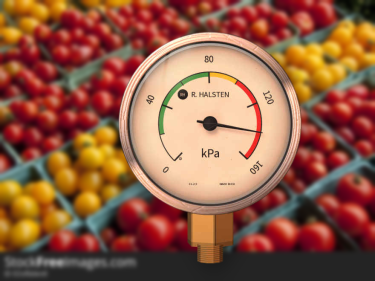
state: 140 kPa
